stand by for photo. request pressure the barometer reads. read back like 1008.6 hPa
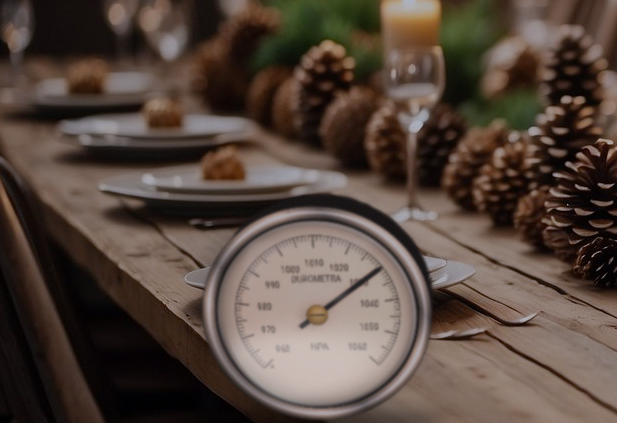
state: 1030 hPa
